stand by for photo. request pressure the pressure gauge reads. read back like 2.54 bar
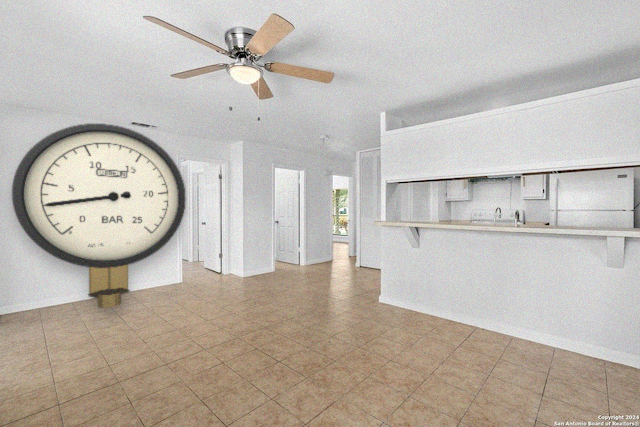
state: 3 bar
